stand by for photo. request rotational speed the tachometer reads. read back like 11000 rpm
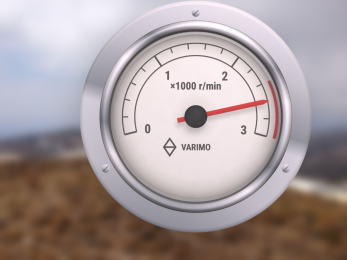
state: 2600 rpm
